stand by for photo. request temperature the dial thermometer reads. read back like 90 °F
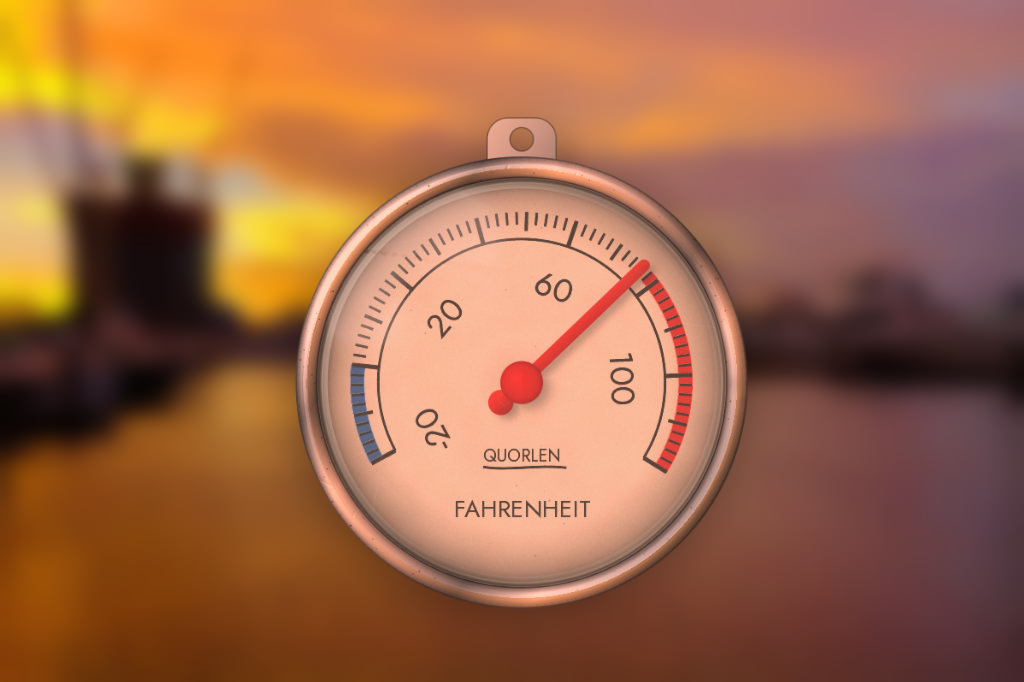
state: 76 °F
